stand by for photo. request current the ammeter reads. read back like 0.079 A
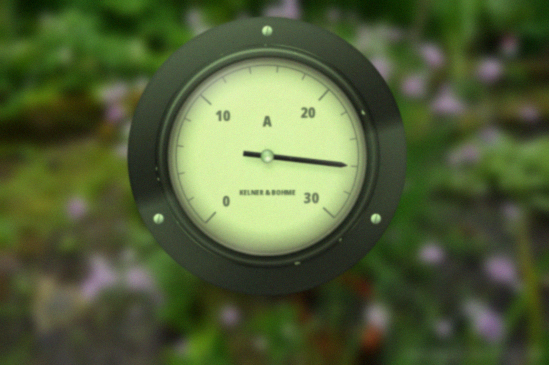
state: 26 A
